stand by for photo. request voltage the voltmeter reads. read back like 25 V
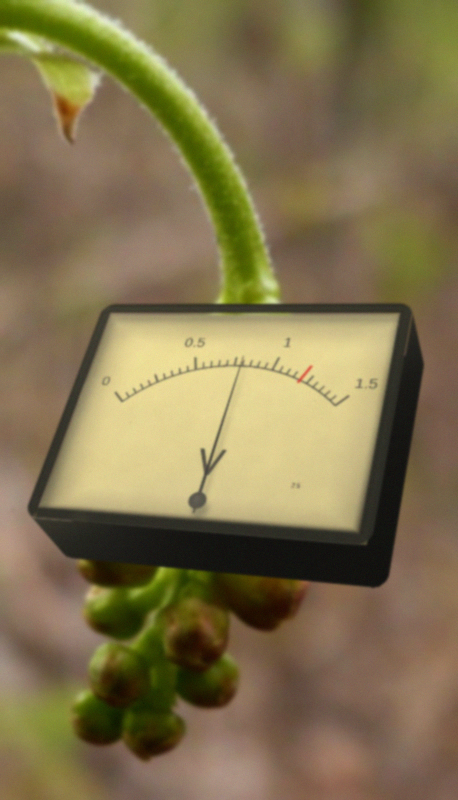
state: 0.8 V
